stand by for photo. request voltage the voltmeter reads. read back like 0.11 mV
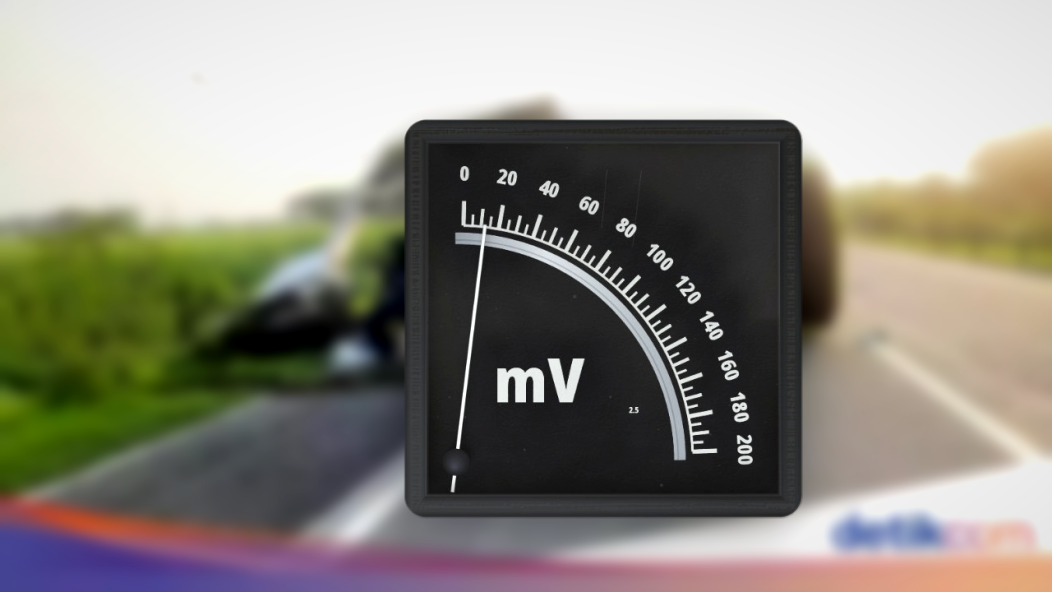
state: 12.5 mV
